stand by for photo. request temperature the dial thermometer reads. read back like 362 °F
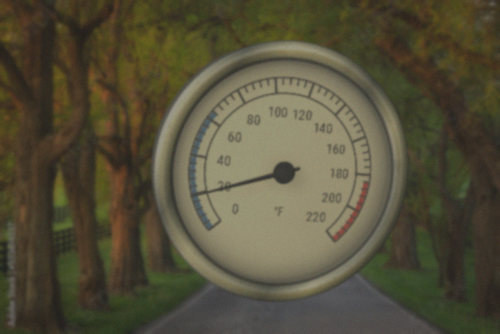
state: 20 °F
